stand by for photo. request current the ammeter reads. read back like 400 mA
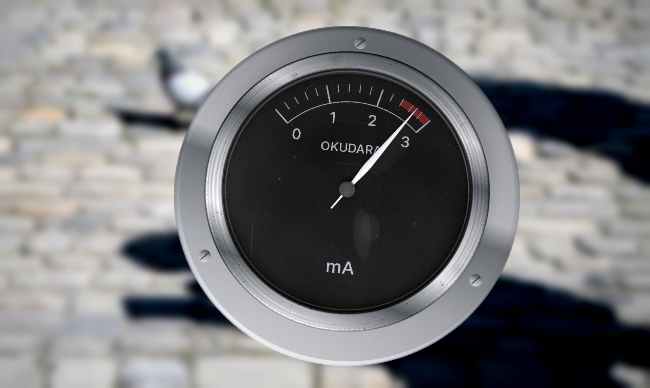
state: 2.7 mA
